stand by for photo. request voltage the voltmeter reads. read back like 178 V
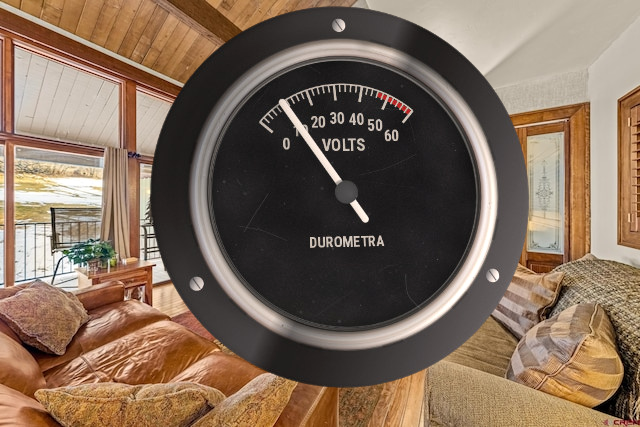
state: 10 V
